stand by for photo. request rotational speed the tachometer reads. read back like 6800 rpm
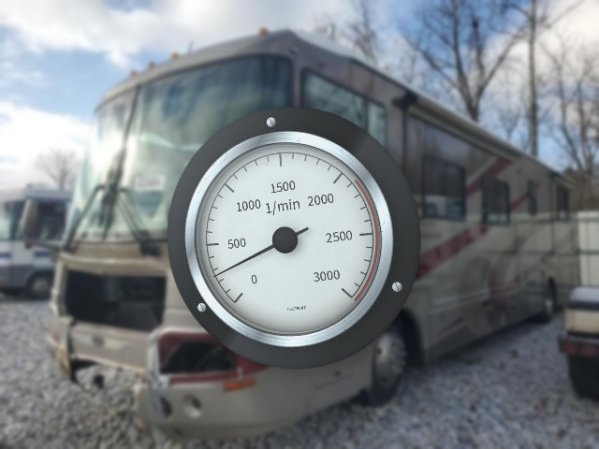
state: 250 rpm
